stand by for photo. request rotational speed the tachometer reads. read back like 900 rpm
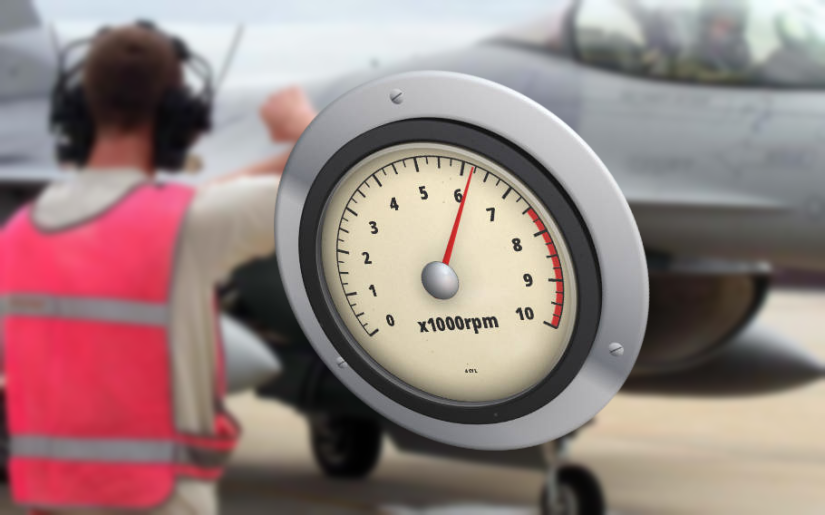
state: 6250 rpm
